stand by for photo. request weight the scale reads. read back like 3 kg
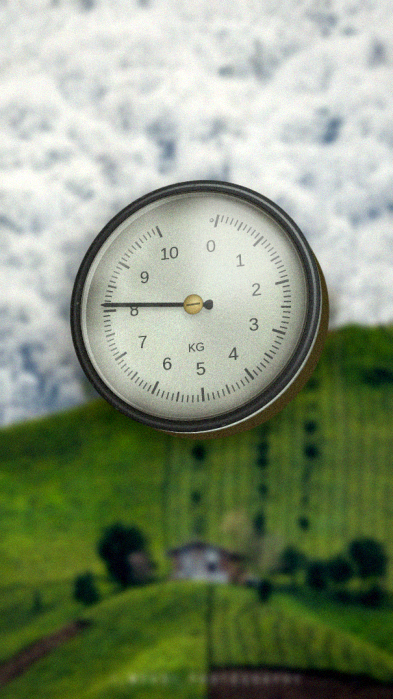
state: 8.1 kg
